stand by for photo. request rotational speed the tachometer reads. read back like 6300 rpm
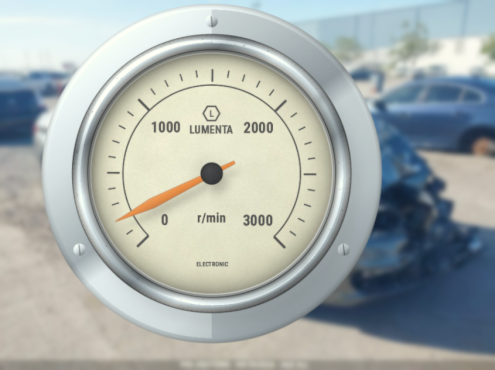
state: 200 rpm
